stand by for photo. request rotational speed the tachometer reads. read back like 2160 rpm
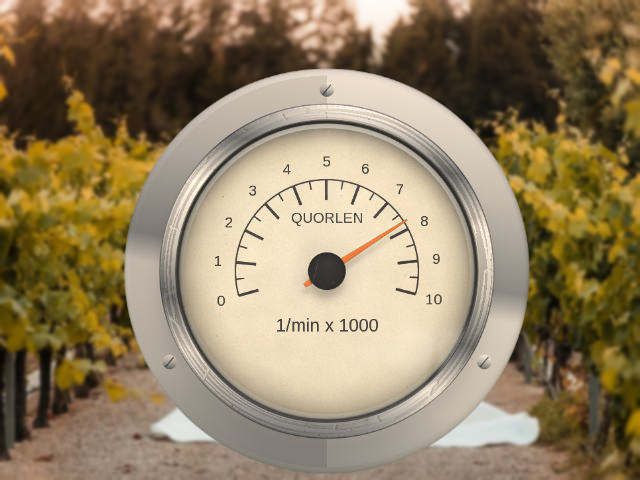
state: 7750 rpm
